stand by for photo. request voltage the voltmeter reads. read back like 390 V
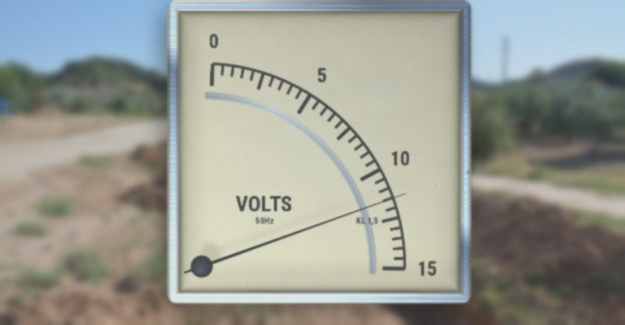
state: 11.5 V
